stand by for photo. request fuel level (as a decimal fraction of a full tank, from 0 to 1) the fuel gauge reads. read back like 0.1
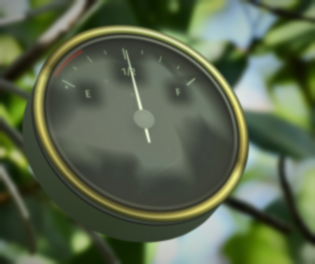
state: 0.5
